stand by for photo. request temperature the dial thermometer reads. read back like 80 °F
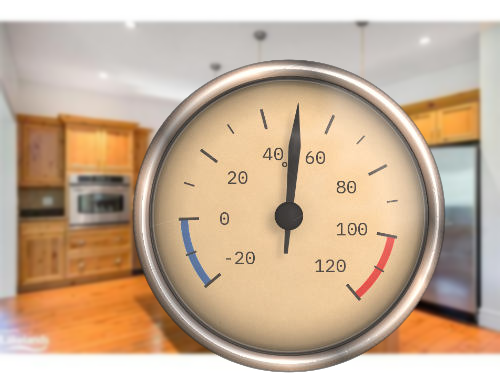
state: 50 °F
